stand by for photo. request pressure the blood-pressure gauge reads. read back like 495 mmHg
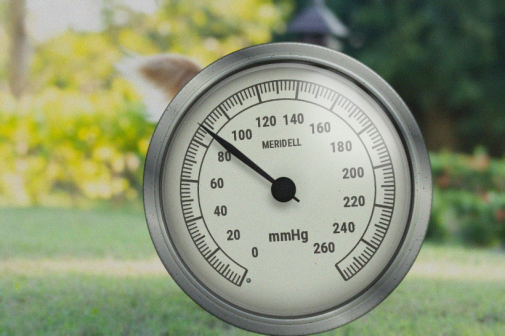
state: 88 mmHg
